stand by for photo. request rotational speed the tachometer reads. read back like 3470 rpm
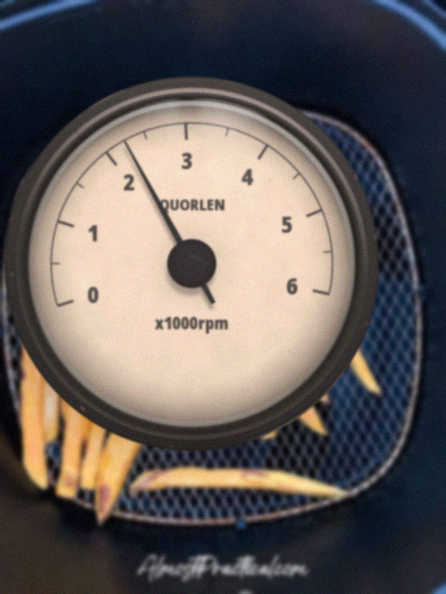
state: 2250 rpm
